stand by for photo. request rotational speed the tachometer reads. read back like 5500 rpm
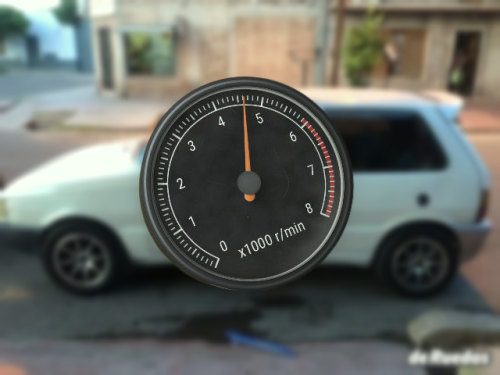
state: 4600 rpm
